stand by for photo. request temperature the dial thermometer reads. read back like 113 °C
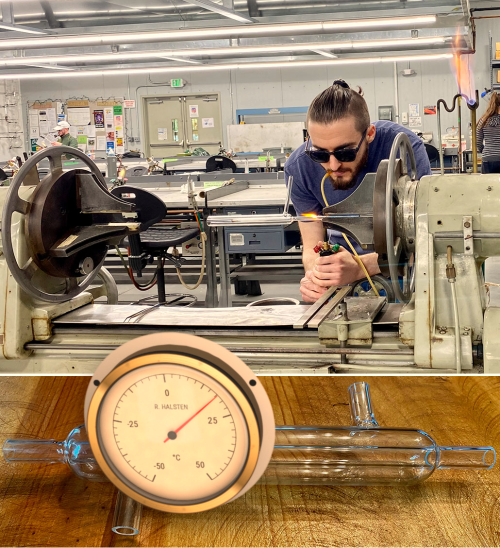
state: 17.5 °C
